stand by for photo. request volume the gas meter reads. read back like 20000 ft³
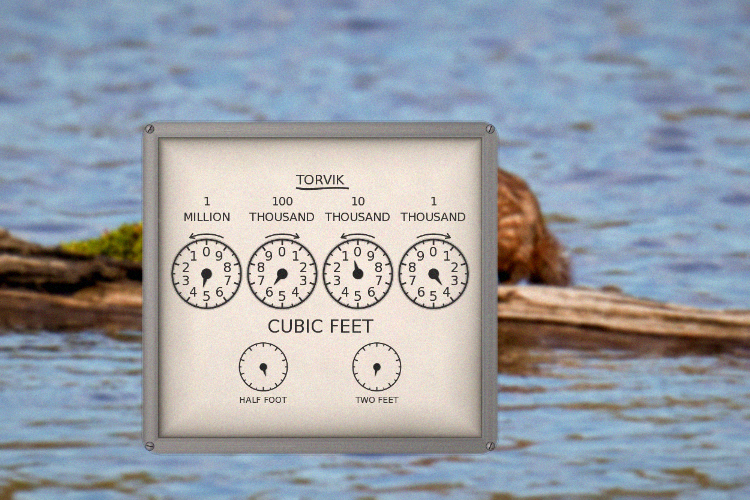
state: 460400 ft³
